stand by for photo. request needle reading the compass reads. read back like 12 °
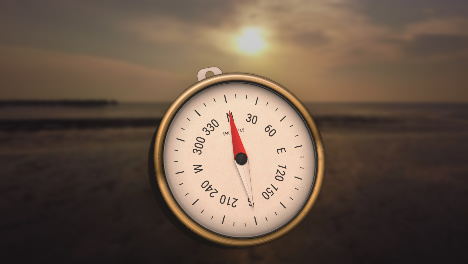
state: 0 °
